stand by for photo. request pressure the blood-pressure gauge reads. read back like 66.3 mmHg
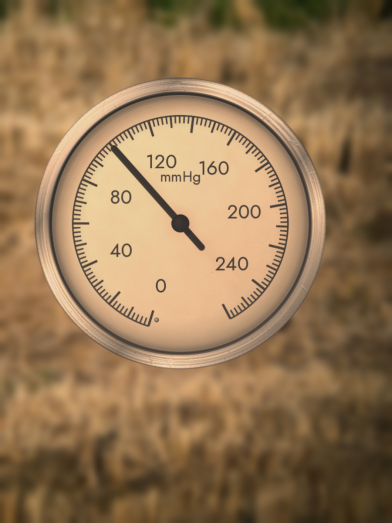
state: 100 mmHg
